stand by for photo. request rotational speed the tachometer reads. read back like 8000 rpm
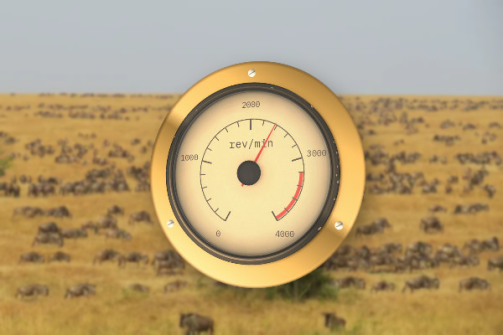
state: 2400 rpm
